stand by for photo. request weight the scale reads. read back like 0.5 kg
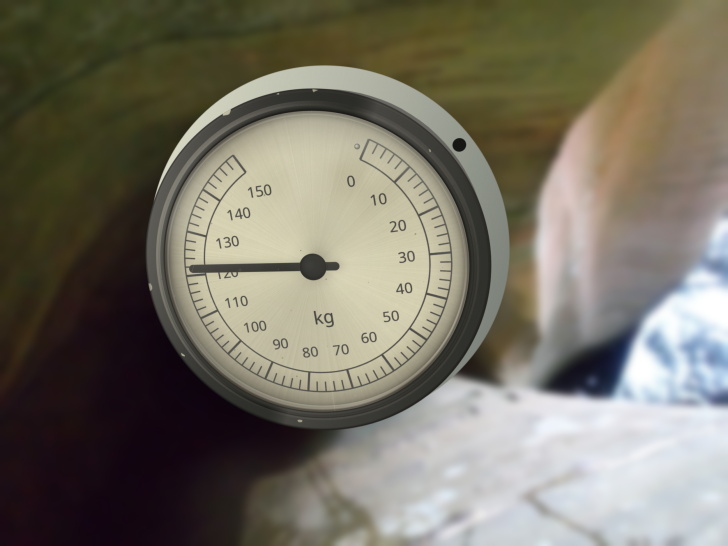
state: 122 kg
